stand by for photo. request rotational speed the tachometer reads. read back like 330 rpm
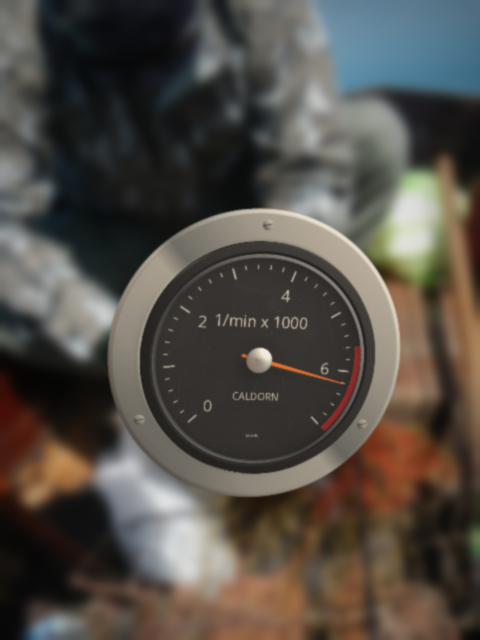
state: 6200 rpm
